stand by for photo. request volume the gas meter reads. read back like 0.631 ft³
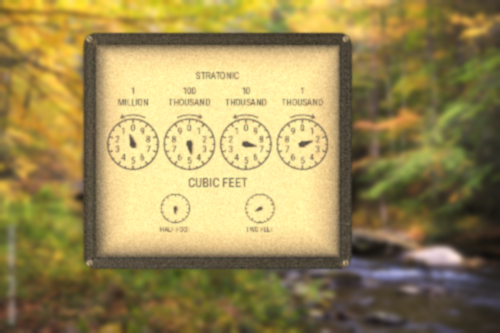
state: 47200 ft³
